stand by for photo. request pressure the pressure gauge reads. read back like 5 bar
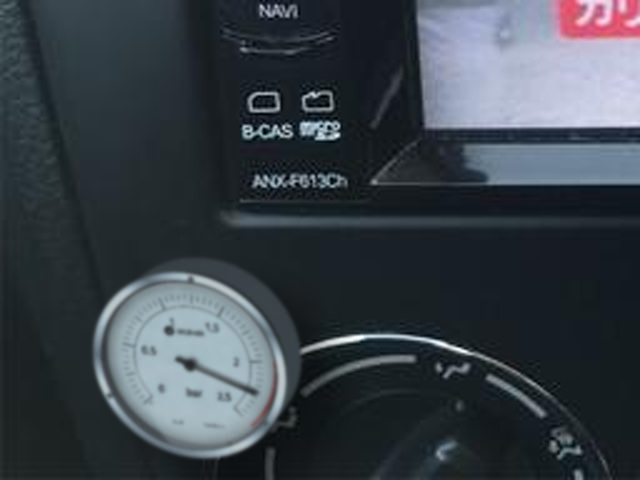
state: 2.25 bar
